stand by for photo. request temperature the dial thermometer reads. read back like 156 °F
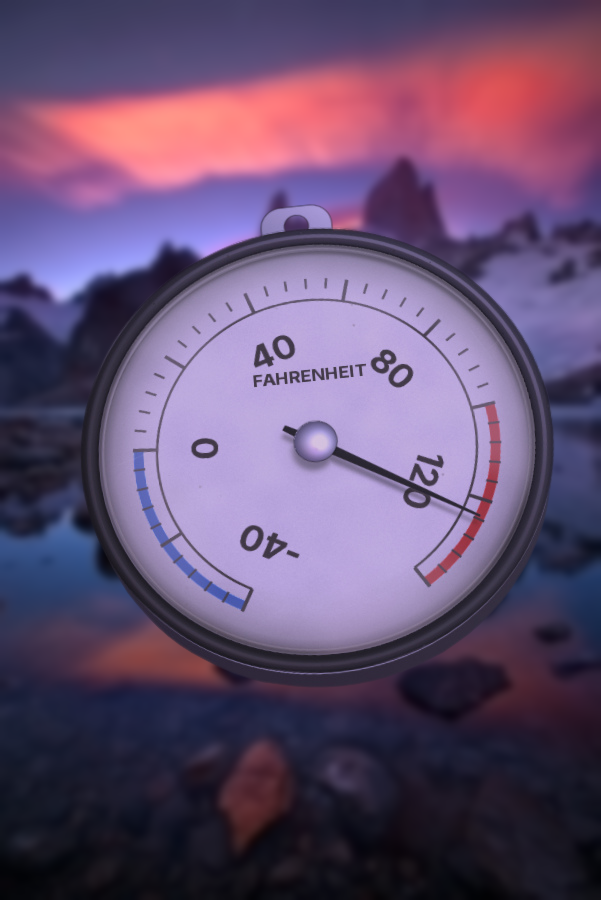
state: 124 °F
